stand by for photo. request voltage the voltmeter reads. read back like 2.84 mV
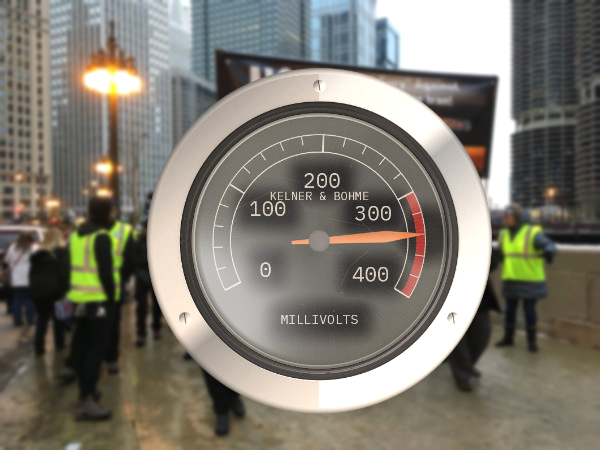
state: 340 mV
